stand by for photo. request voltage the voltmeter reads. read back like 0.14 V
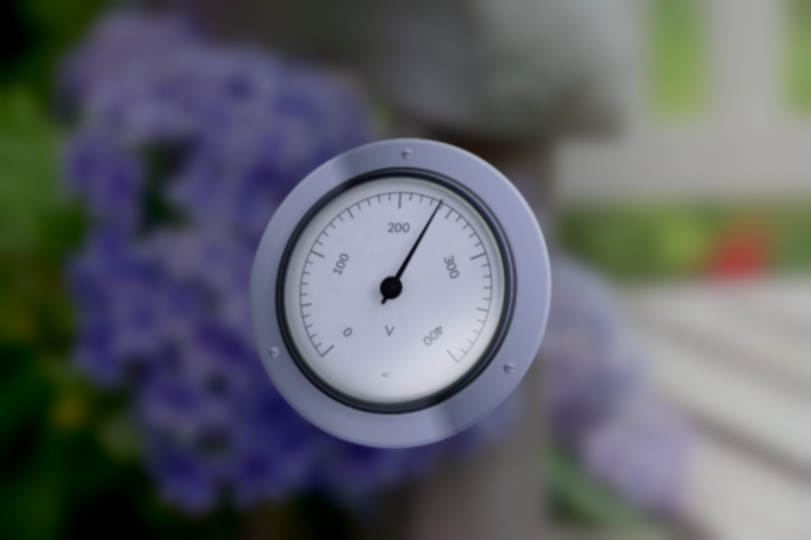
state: 240 V
